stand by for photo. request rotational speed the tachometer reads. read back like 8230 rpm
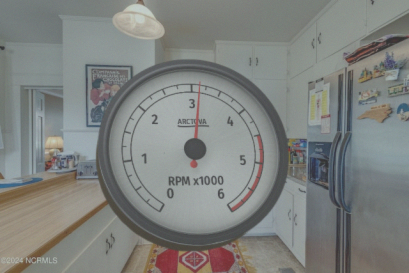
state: 3125 rpm
